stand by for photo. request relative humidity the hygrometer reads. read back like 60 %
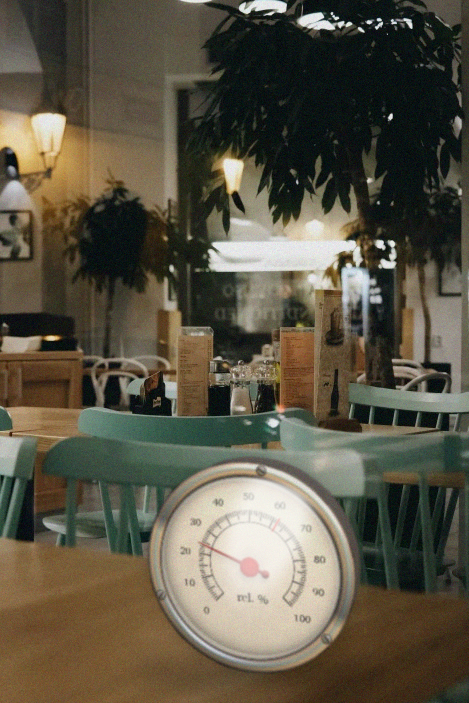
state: 25 %
